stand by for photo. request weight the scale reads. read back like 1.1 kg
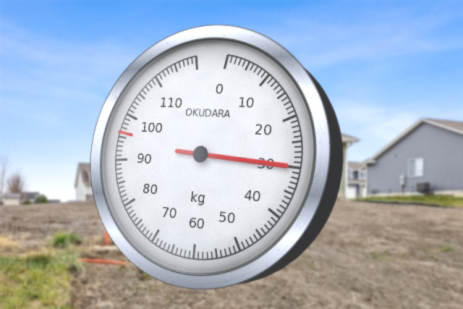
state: 30 kg
